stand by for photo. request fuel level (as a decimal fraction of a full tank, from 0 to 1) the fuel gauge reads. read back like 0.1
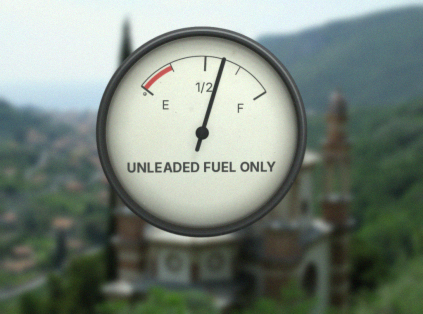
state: 0.625
